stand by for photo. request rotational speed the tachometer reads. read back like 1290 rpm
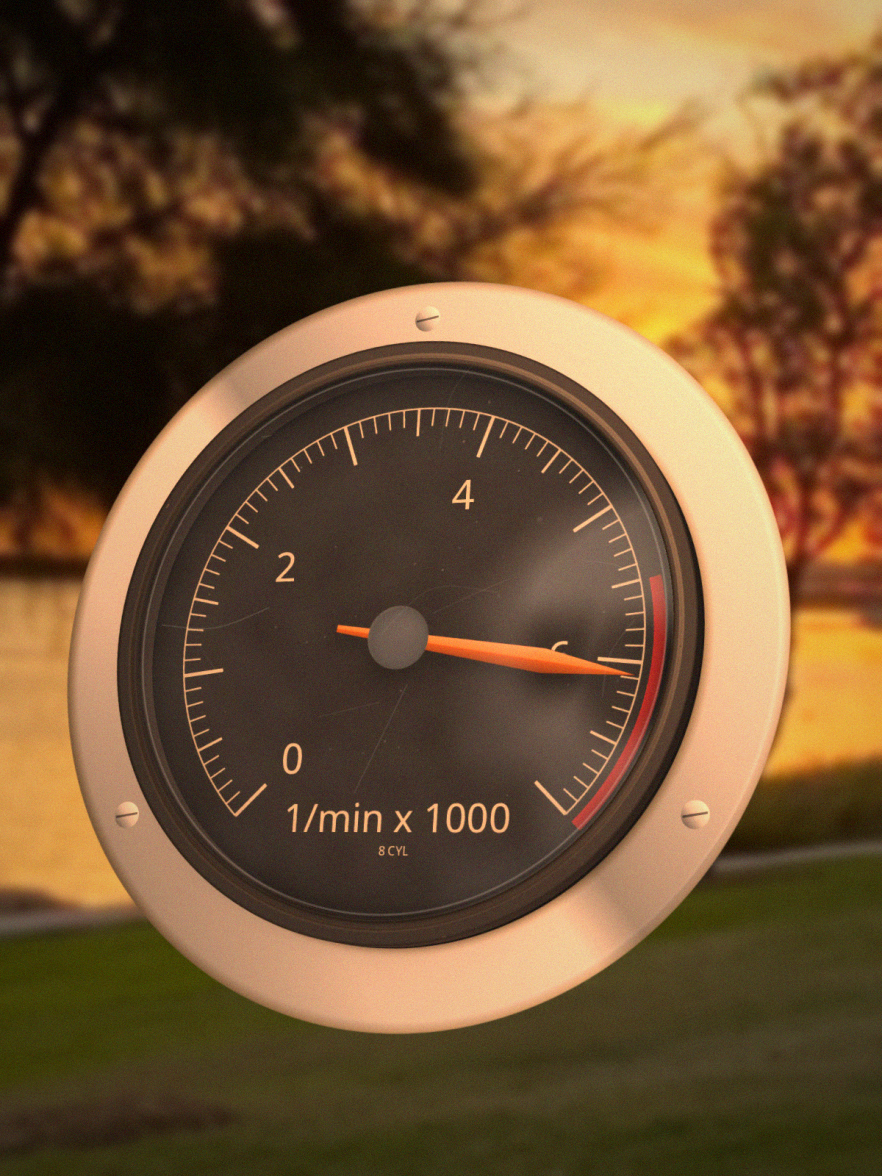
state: 6100 rpm
